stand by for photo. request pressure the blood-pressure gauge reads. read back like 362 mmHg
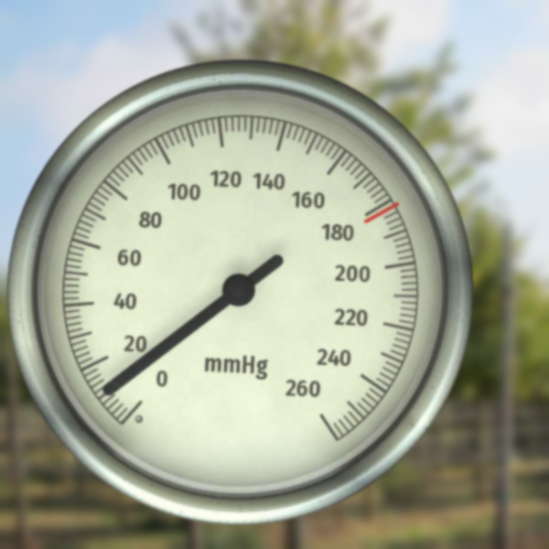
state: 10 mmHg
